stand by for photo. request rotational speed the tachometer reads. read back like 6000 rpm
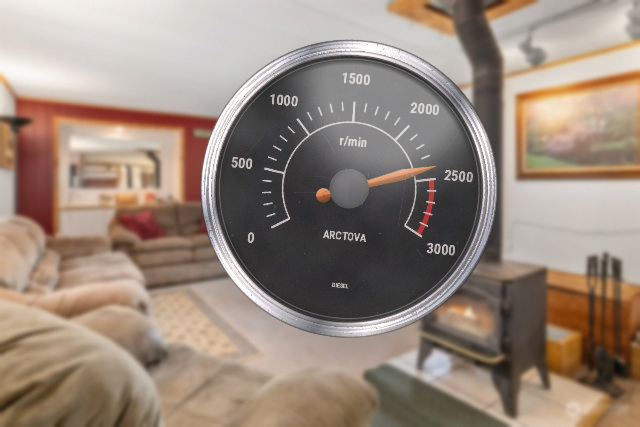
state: 2400 rpm
